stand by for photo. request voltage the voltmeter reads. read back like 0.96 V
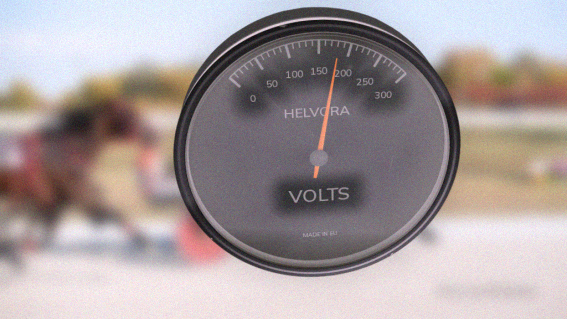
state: 180 V
